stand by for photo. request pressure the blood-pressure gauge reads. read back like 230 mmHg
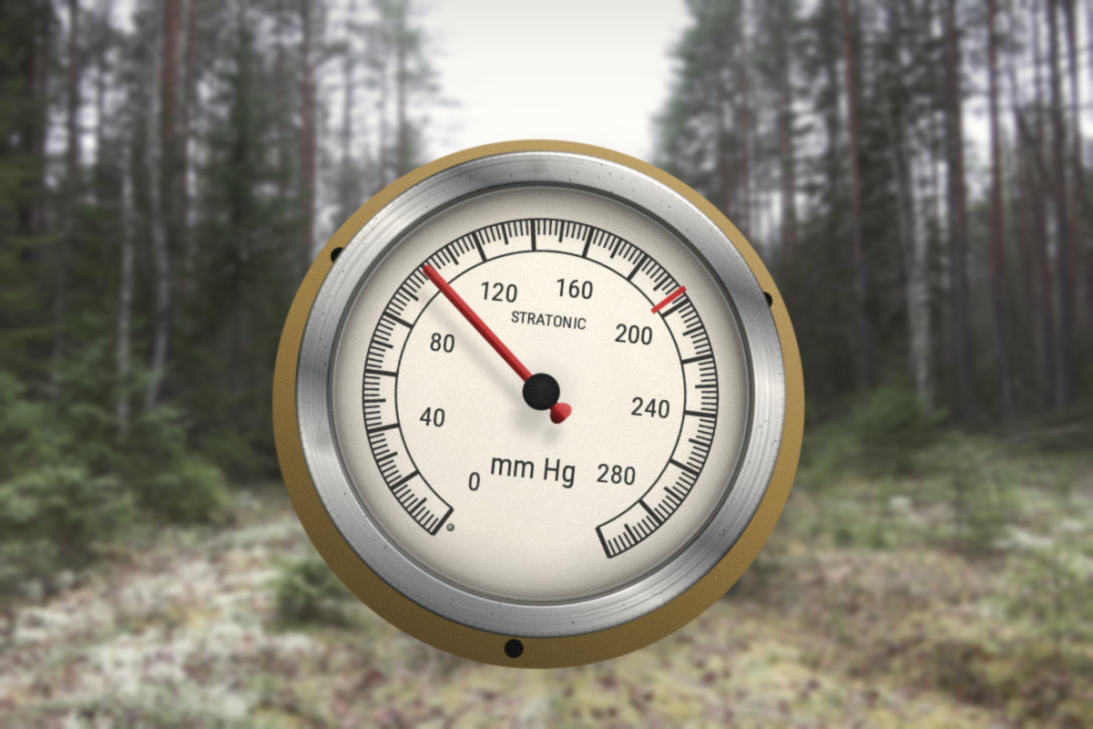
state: 100 mmHg
